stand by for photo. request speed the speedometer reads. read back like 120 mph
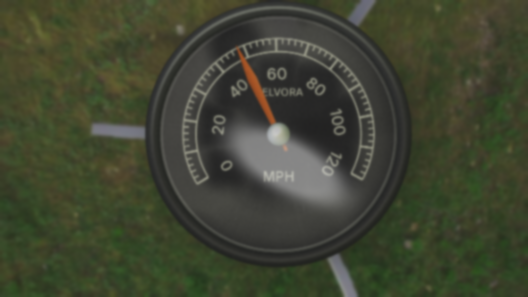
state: 48 mph
